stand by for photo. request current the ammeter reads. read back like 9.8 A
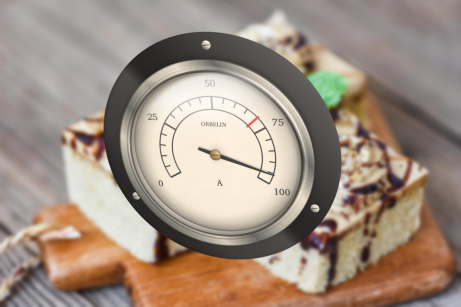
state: 95 A
